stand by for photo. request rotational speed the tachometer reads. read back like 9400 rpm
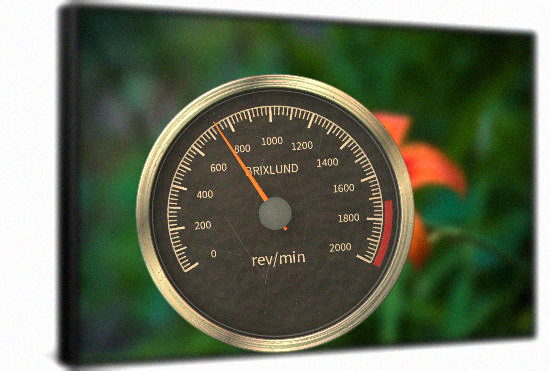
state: 740 rpm
